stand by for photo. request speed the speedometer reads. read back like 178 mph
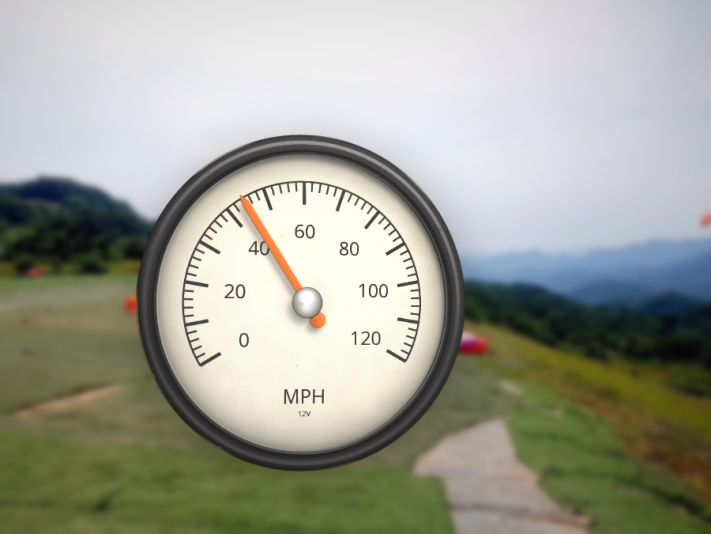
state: 44 mph
